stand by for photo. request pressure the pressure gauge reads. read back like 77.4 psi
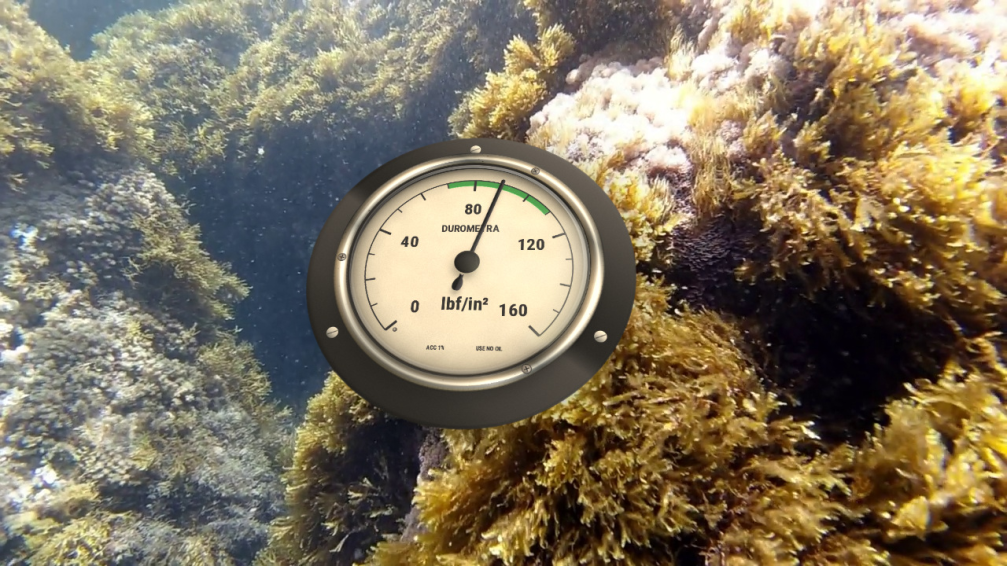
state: 90 psi
